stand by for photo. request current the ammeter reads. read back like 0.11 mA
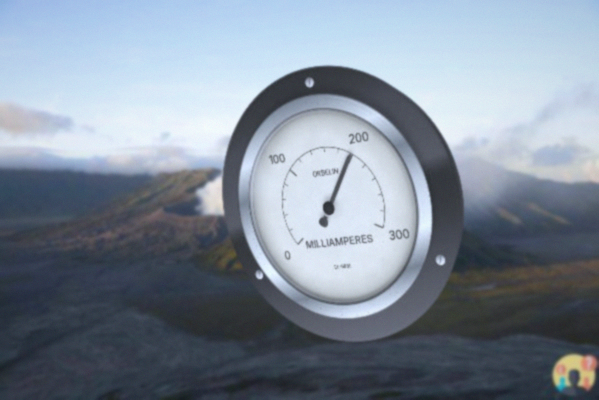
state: 200 mA
